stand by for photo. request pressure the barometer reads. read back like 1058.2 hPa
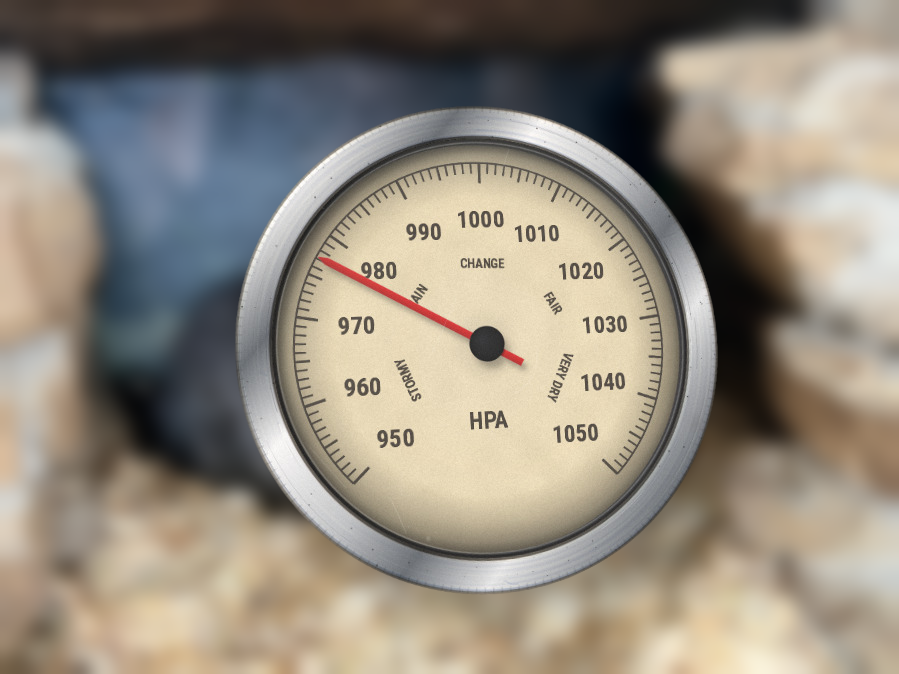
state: 977 hPa
